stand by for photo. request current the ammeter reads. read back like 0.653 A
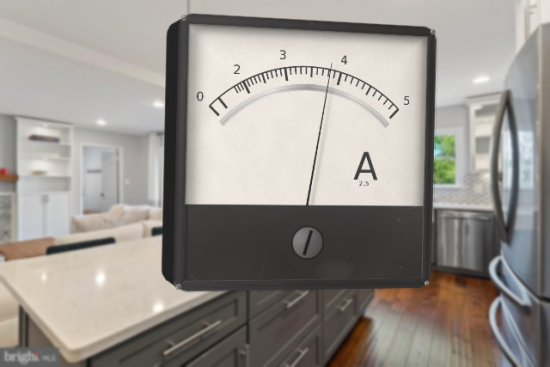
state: 3.8 A
